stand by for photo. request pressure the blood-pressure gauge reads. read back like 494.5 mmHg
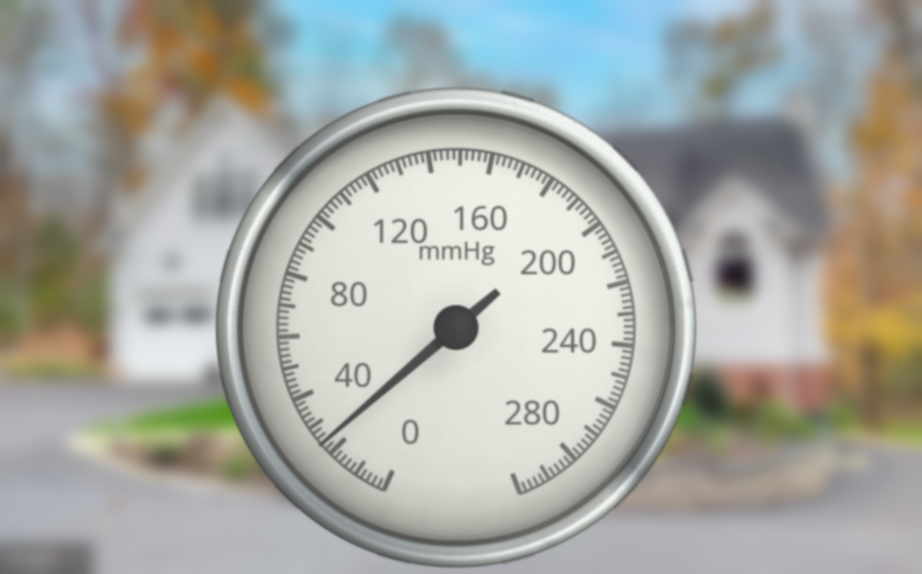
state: 24 mmHg
